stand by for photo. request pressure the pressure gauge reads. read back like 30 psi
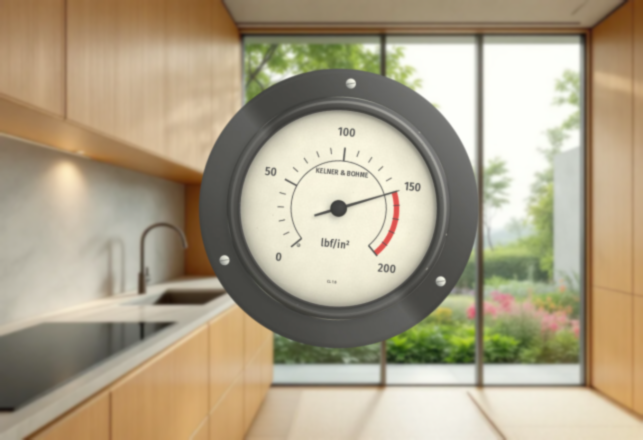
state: 150 psi
